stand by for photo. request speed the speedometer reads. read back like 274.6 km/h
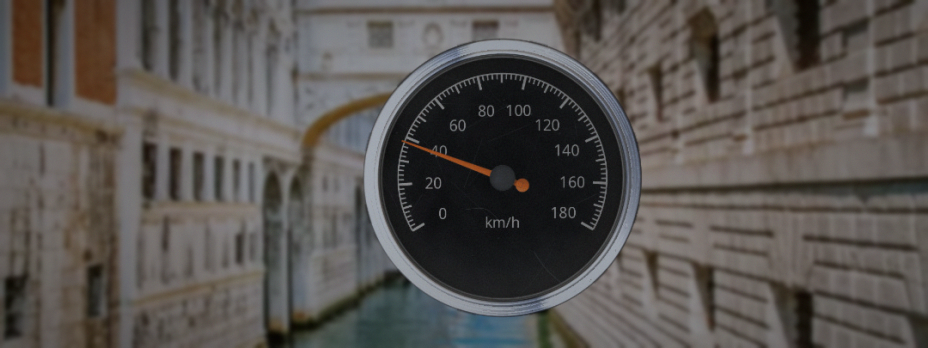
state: 38 km/h
